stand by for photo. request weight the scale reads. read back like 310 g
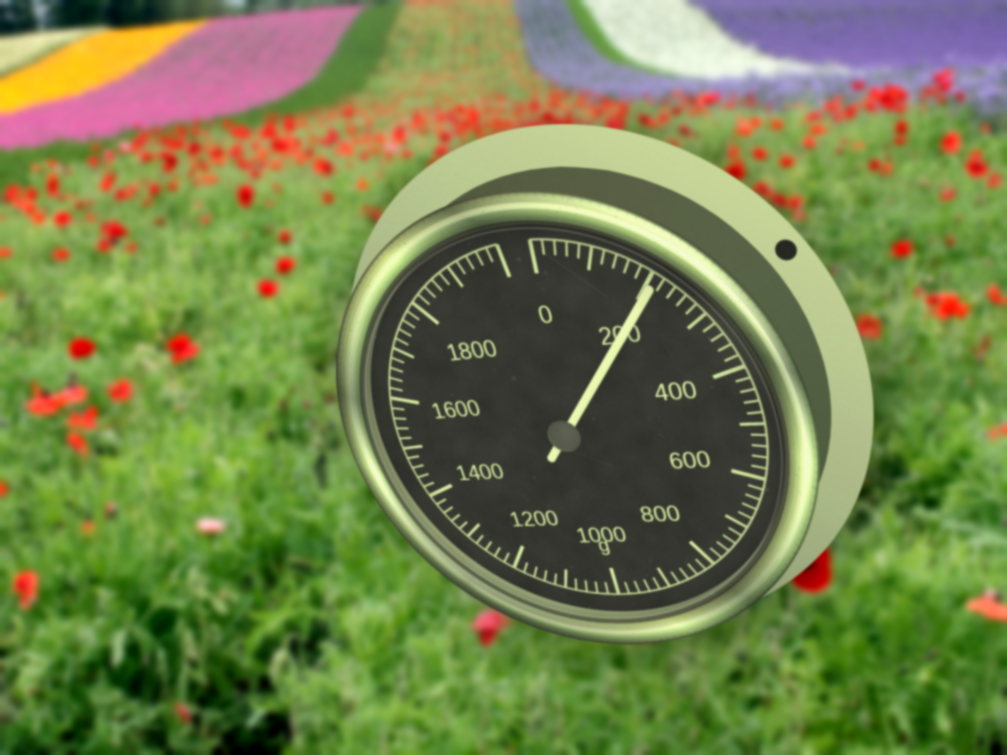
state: 210 g
